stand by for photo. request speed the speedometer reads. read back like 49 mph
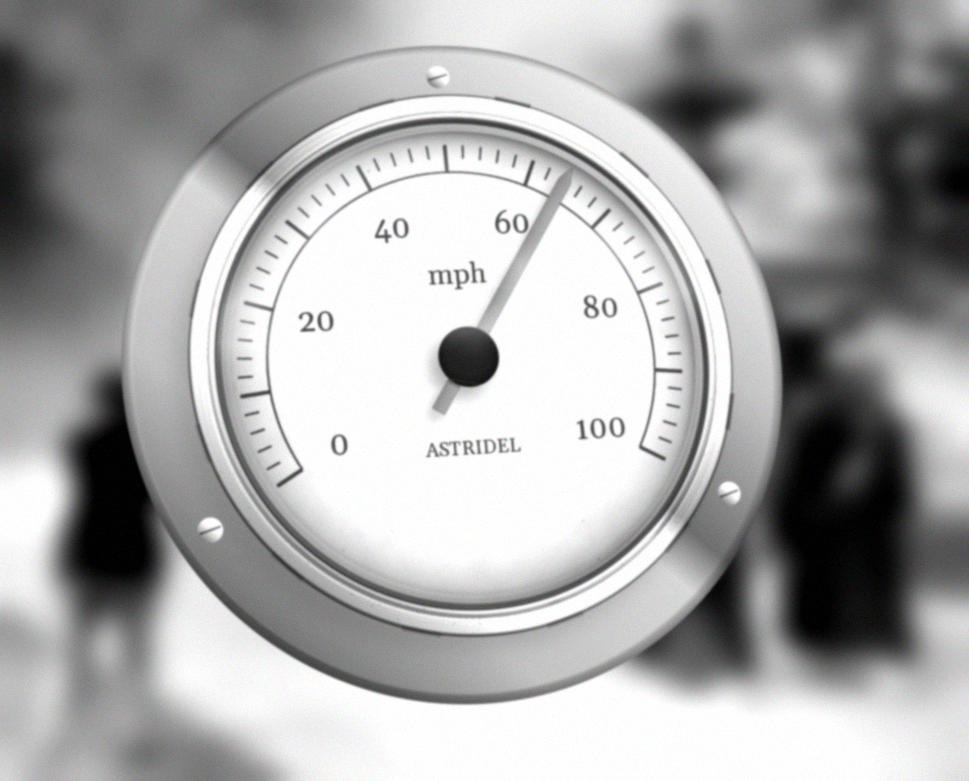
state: 64 mph
